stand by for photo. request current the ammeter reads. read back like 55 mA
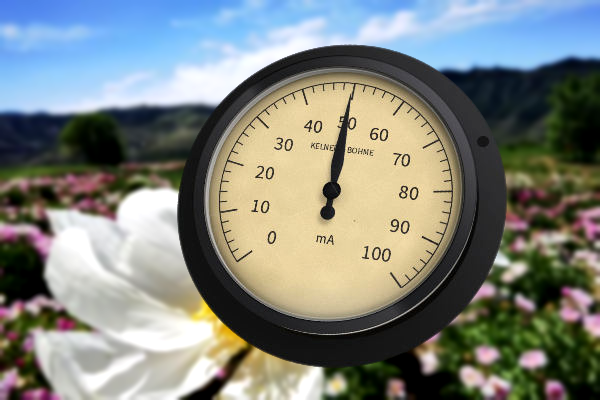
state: 50 mA
